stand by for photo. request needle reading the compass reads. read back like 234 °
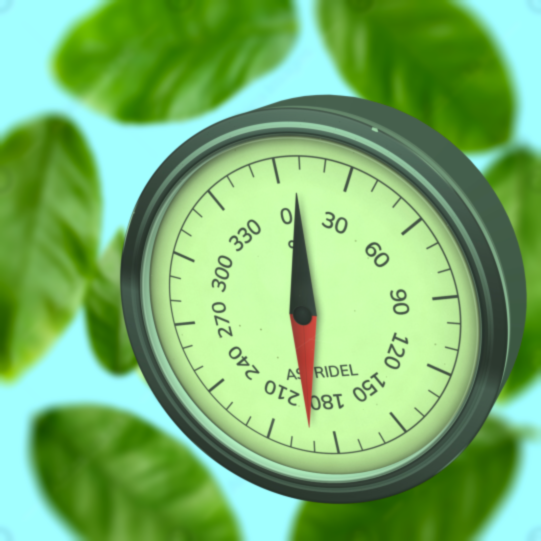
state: 190 °
